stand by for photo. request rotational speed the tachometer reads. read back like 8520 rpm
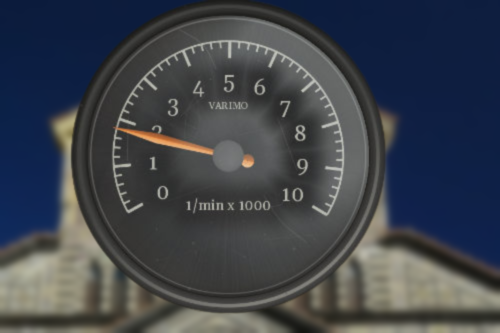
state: 1800 rpm
